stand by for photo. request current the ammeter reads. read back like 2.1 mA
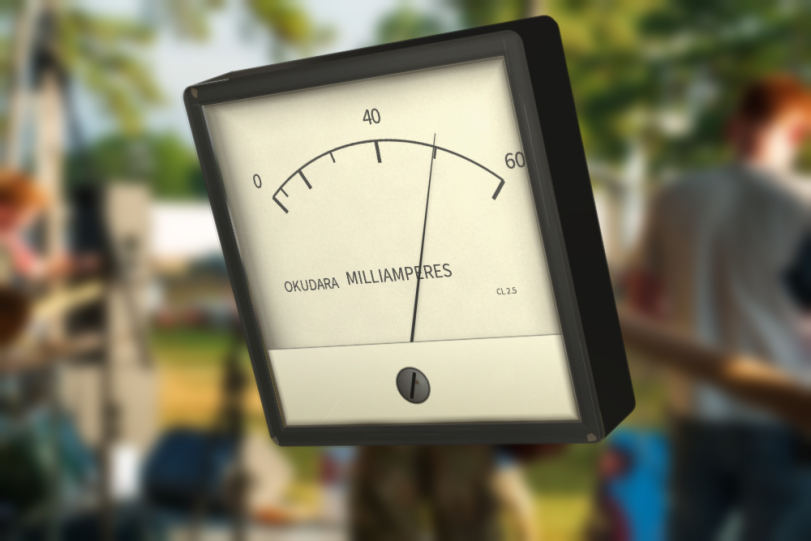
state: 50 mA
